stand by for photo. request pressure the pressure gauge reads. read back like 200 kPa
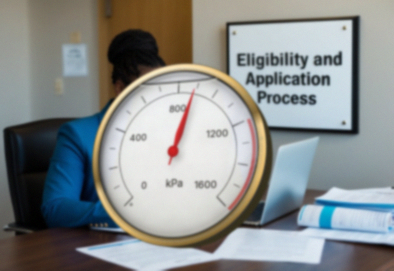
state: 900 kPa
